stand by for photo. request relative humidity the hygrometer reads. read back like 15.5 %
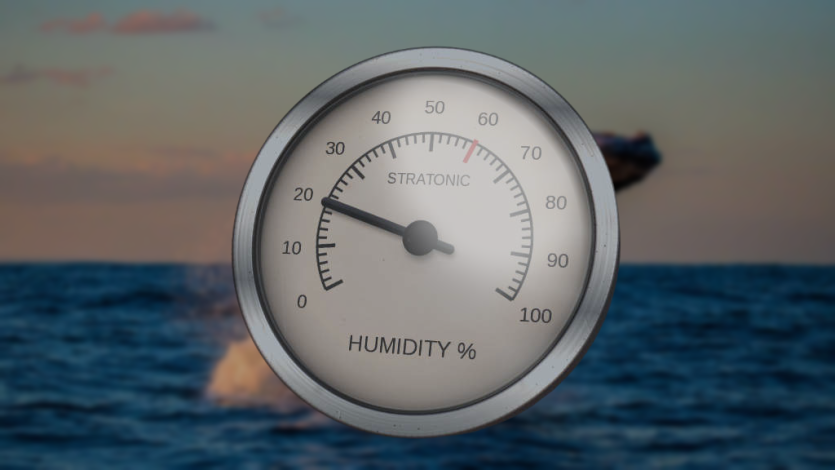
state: 20 %
